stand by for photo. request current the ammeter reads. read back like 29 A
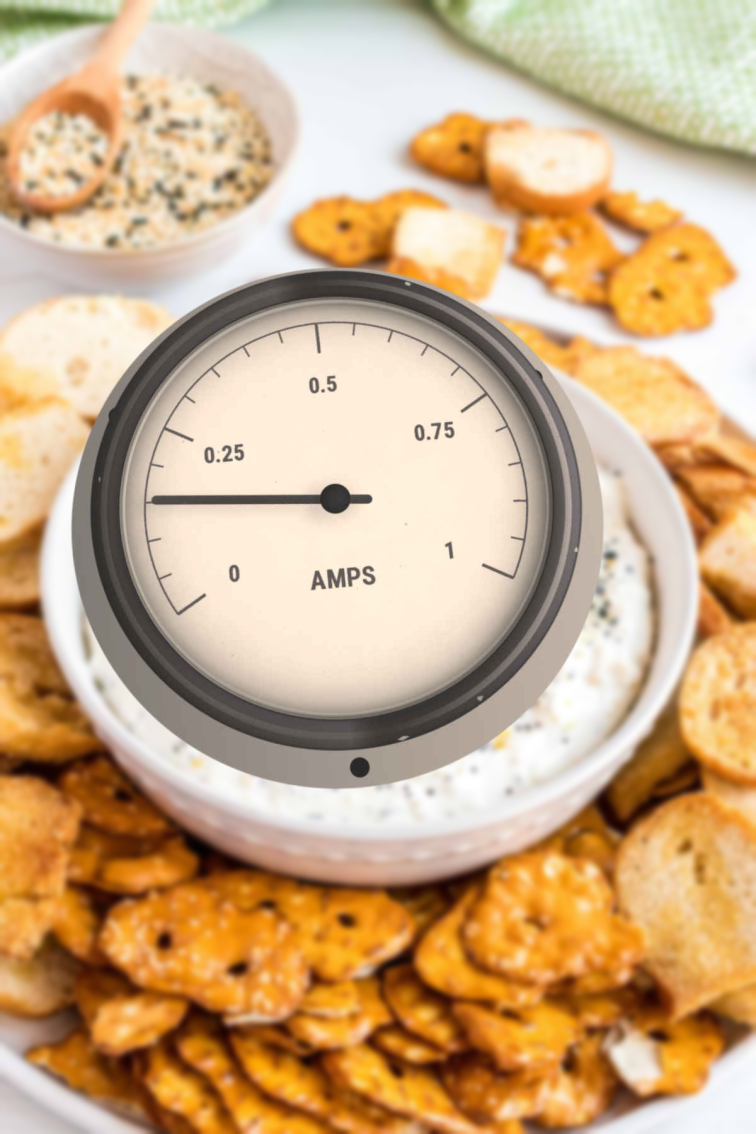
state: 0.15 A
